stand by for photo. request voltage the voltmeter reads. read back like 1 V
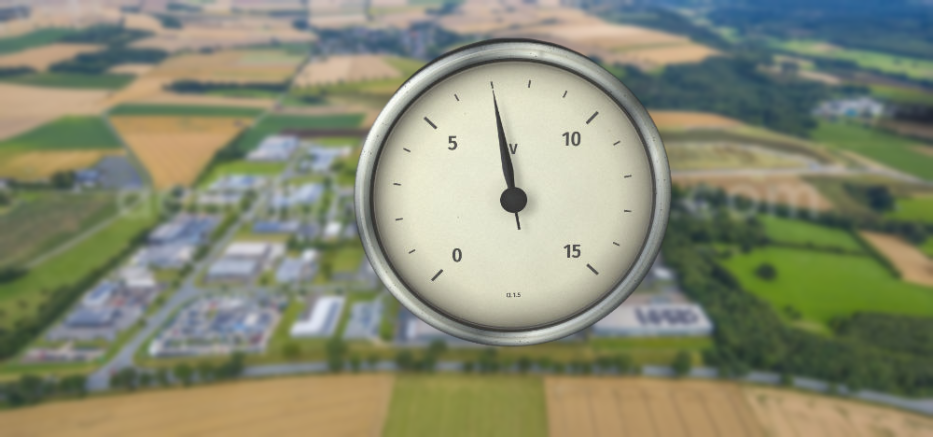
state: 7 V
